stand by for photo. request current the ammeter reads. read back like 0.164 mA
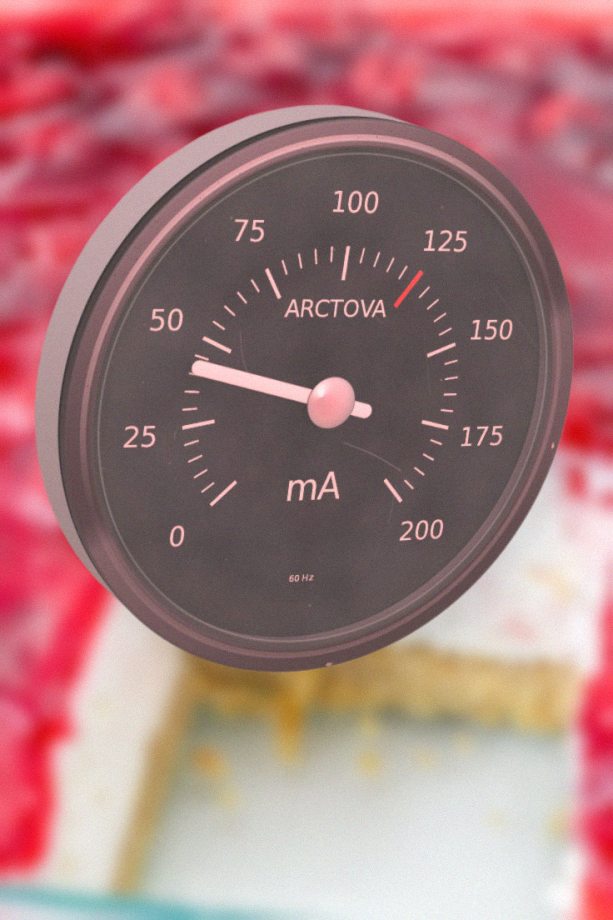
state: 42.5 mA
